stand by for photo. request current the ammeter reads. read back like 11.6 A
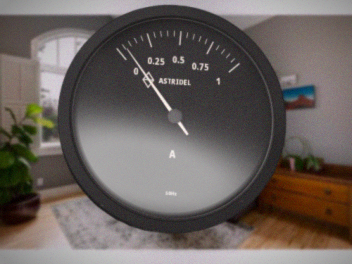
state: 0.05 A
